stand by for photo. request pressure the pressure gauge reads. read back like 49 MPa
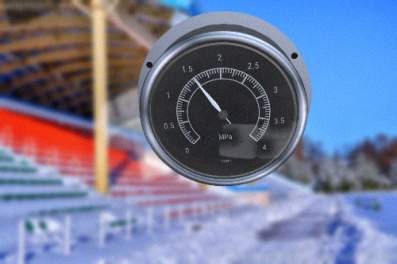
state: 1.5 MPa
